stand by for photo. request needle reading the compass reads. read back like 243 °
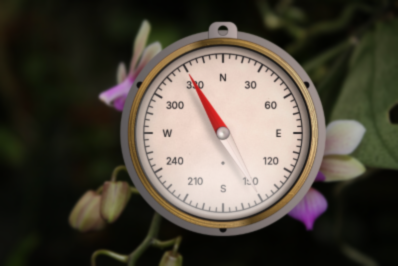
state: 330 °
